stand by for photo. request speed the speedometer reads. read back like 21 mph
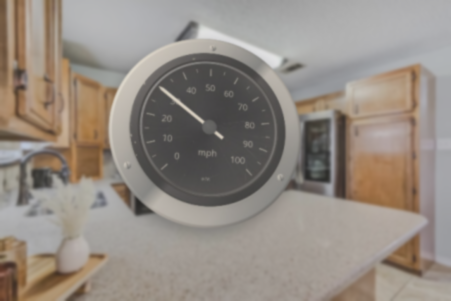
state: 30 mph
